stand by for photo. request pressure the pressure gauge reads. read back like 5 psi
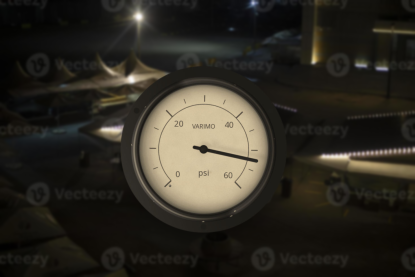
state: 52.5 psi
